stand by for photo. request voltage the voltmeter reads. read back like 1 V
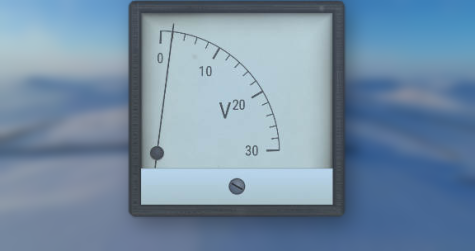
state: 2 V
